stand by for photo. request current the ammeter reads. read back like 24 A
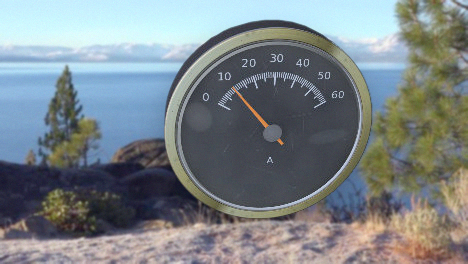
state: 10 A
